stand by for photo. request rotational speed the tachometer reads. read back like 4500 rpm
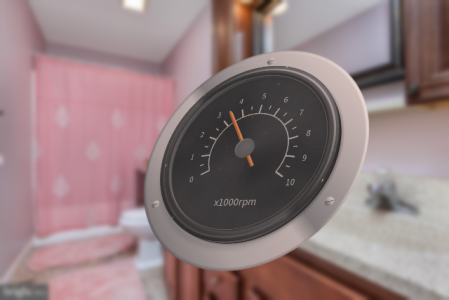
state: 3500 rpm
